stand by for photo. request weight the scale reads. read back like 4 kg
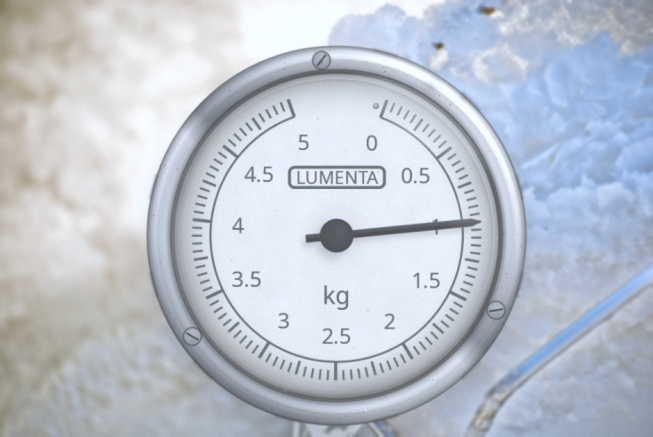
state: 1 kg
